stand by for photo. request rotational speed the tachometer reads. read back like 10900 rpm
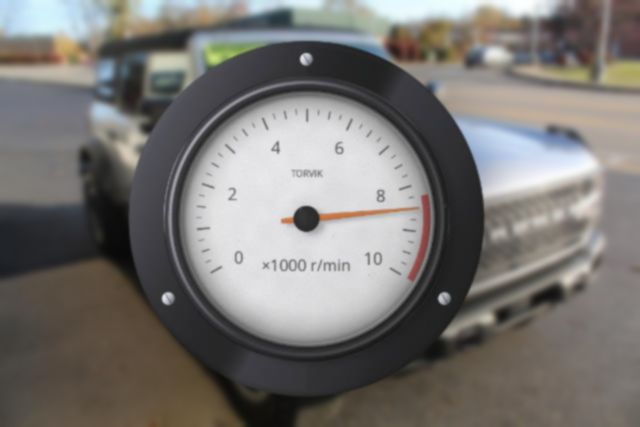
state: 8500 rpm
